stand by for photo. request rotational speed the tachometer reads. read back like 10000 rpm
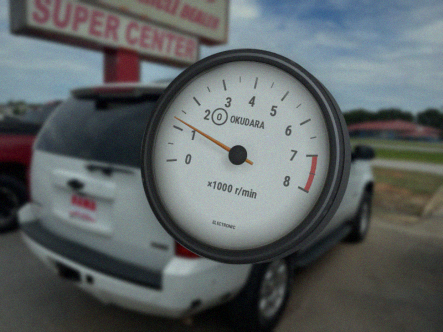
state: 1250 rpm
